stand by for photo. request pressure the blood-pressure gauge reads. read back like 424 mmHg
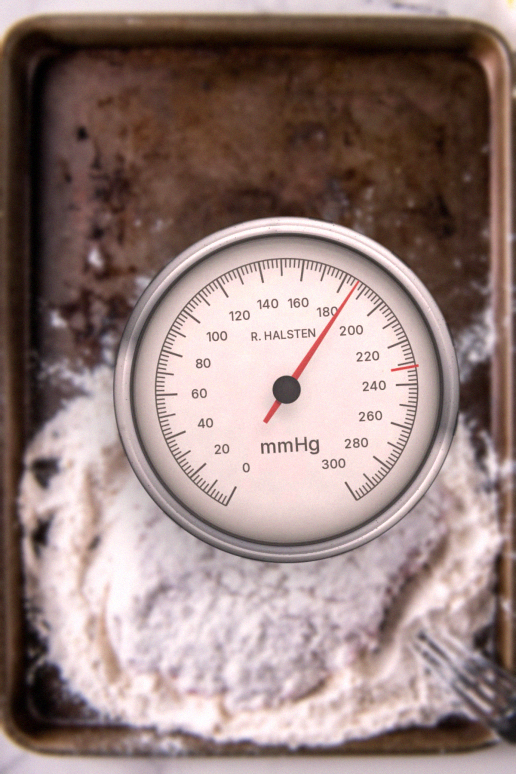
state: 186 mmHg
